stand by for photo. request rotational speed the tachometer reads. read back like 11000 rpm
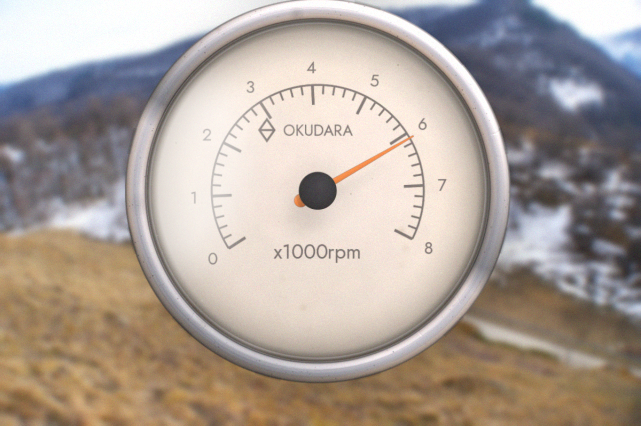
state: 6100 rpm
